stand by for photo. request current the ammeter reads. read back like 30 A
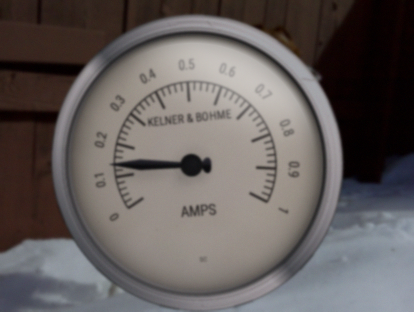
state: 0.14 A
